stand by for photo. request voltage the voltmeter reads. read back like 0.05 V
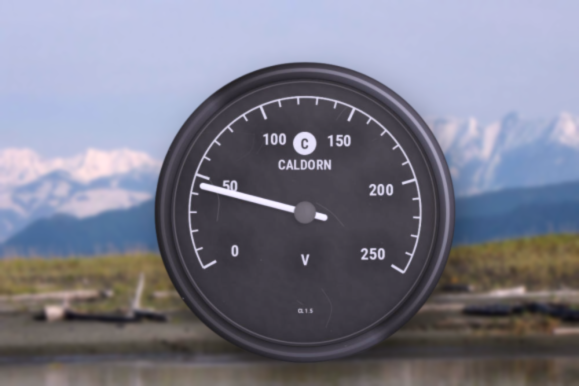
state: 45 V
